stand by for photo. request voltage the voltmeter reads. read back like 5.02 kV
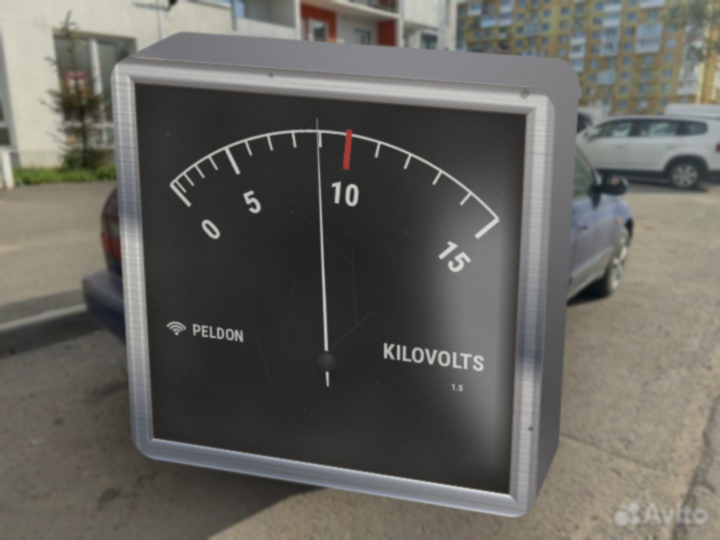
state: 9 kV
